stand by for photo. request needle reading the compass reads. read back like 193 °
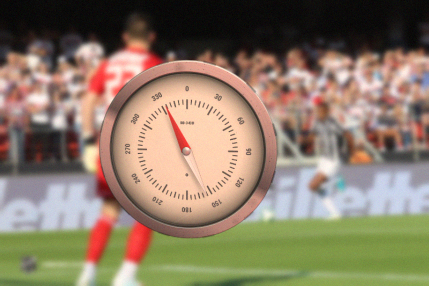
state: 335 °
